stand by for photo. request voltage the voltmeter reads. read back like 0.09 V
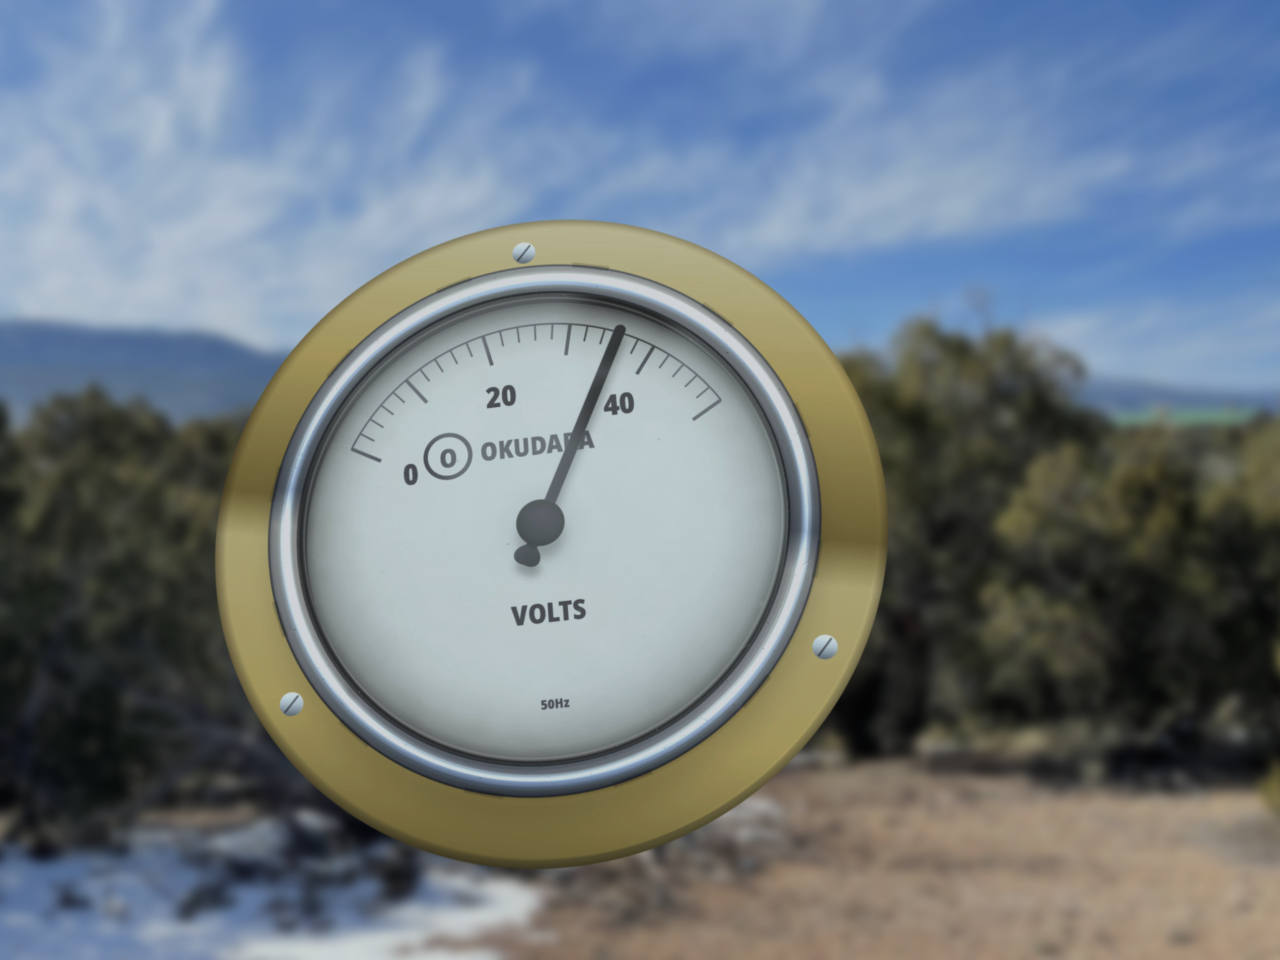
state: 36 V
